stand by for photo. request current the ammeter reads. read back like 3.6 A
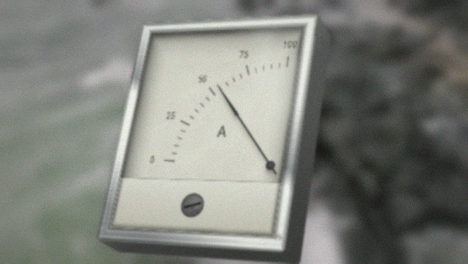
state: 55 A
